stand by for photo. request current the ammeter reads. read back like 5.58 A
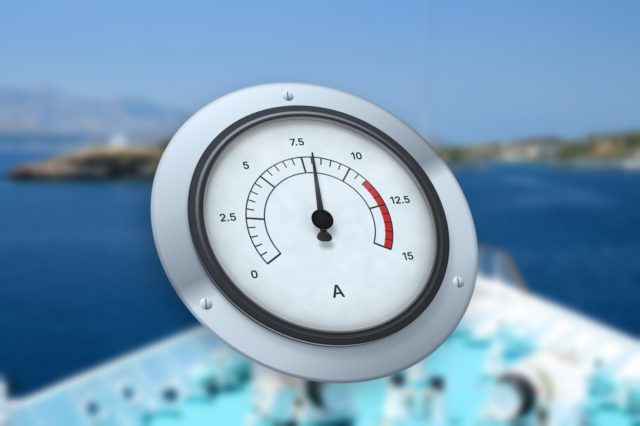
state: 8 A
